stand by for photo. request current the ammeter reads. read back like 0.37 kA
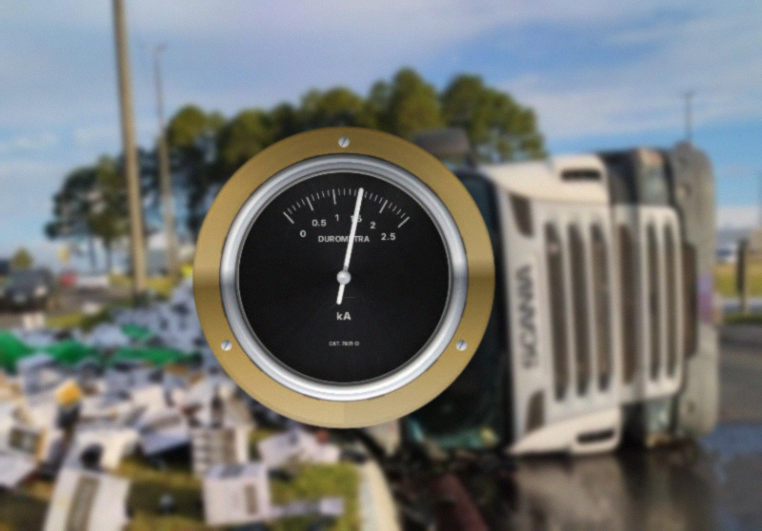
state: 1.5 kA
